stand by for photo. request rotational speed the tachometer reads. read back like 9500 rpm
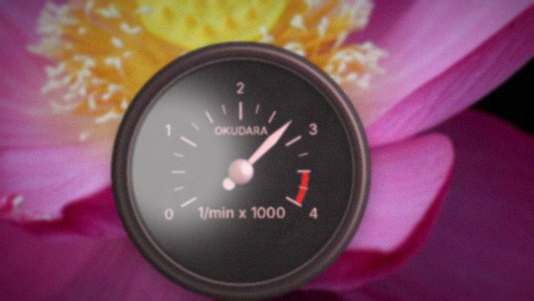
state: 2750 rpm
